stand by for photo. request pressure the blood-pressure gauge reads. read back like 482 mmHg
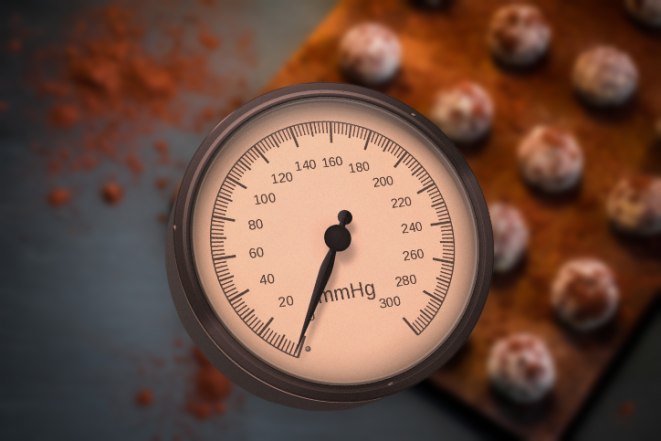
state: 2 mmHg
